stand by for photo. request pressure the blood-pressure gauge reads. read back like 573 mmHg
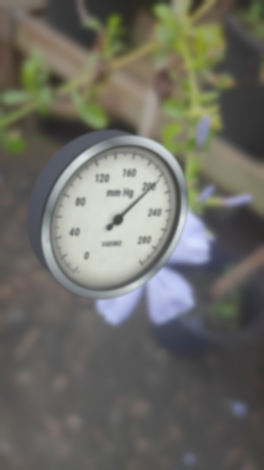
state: 200 mmHg
